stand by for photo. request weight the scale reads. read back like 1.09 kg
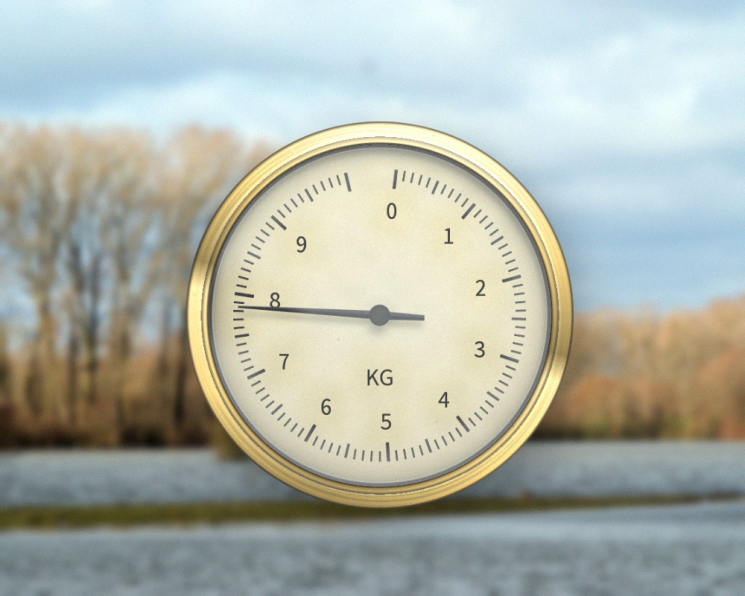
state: 7.85 kg
